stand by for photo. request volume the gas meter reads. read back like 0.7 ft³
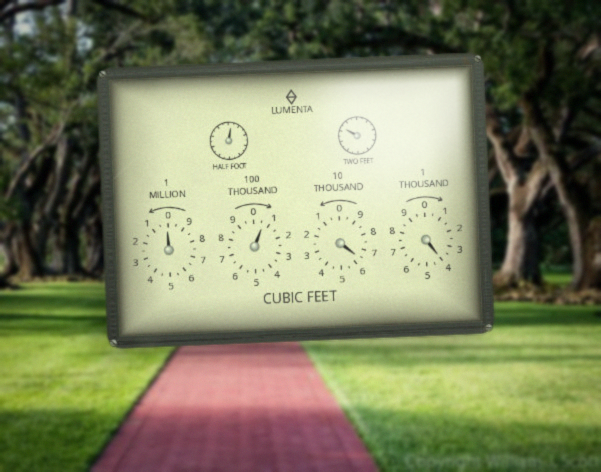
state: 6400 ft³
